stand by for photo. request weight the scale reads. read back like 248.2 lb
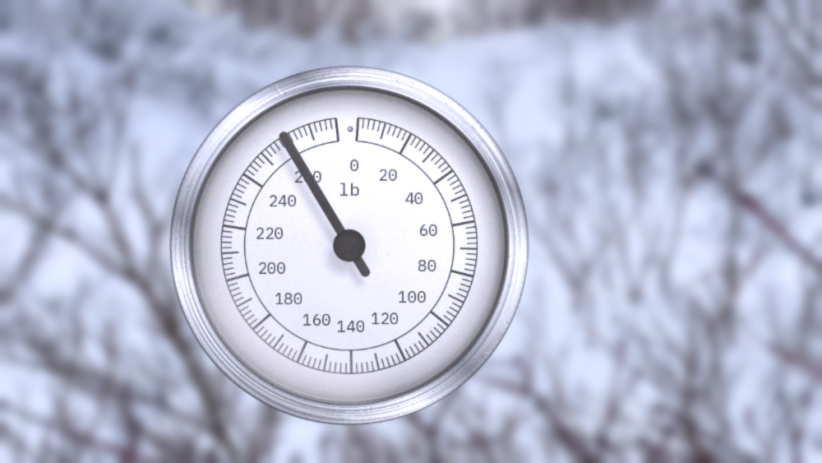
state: 260 lb
